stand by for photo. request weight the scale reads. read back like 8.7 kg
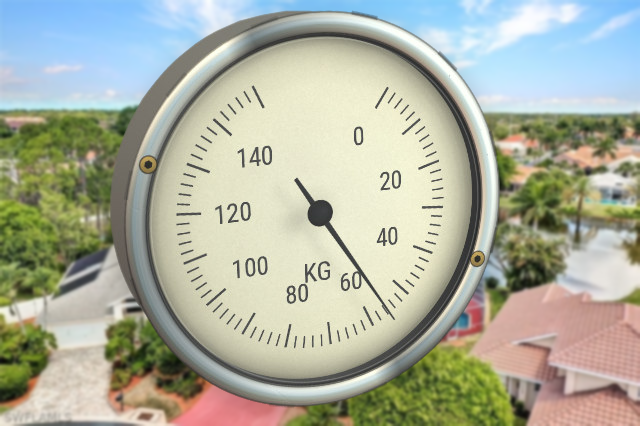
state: 56 kg
